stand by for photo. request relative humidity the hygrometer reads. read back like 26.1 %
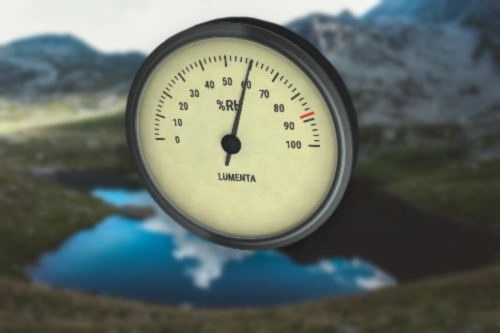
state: 60 %
